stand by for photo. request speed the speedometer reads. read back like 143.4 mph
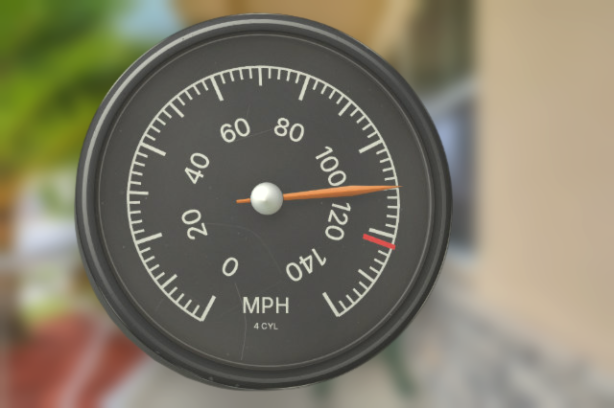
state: 110 mph
